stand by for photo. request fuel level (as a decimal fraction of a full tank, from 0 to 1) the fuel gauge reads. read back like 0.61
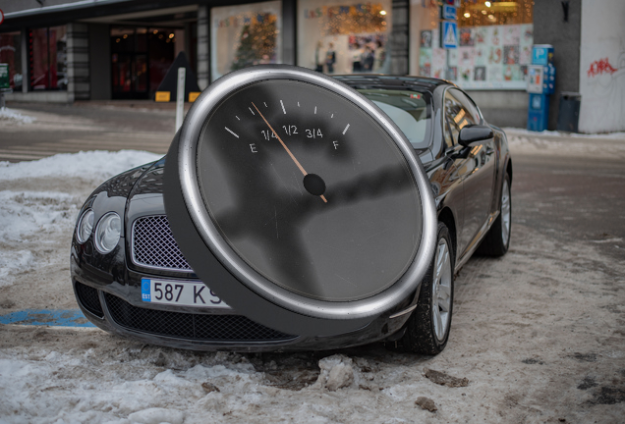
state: 0.25
